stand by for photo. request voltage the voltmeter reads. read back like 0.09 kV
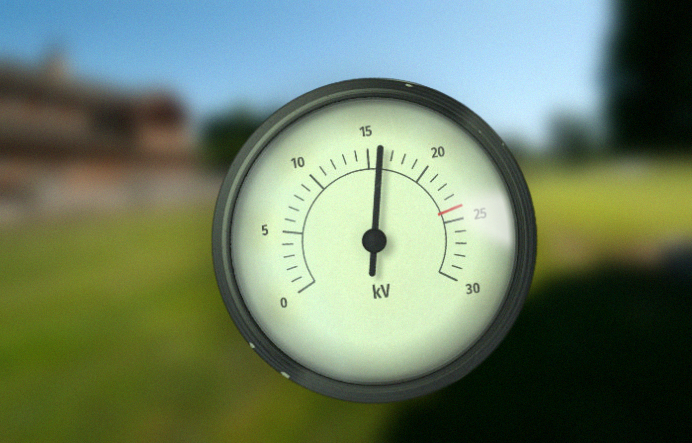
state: 16 kV
